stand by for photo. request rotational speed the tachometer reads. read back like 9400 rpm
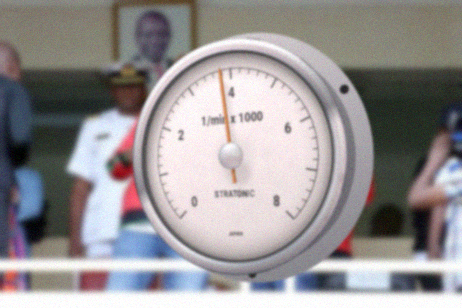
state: 3800 rpm
